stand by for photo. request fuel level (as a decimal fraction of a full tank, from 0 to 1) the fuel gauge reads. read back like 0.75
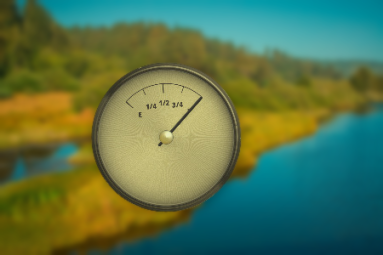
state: 1
